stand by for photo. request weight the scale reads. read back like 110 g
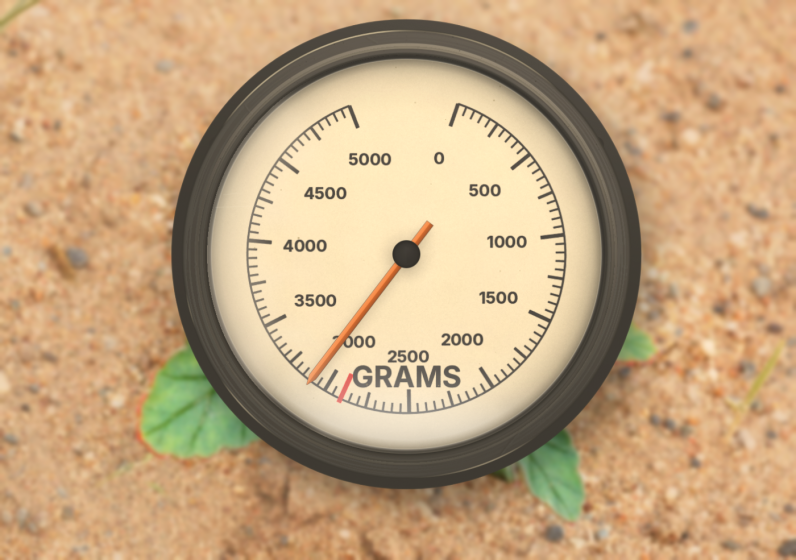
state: 3100 g
